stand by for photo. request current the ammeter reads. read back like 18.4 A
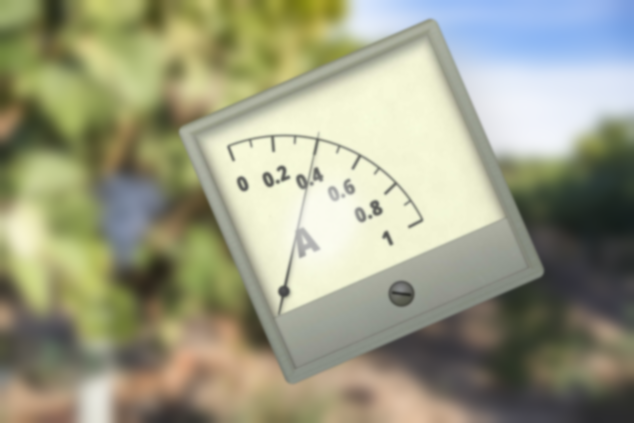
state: 0.4 A
